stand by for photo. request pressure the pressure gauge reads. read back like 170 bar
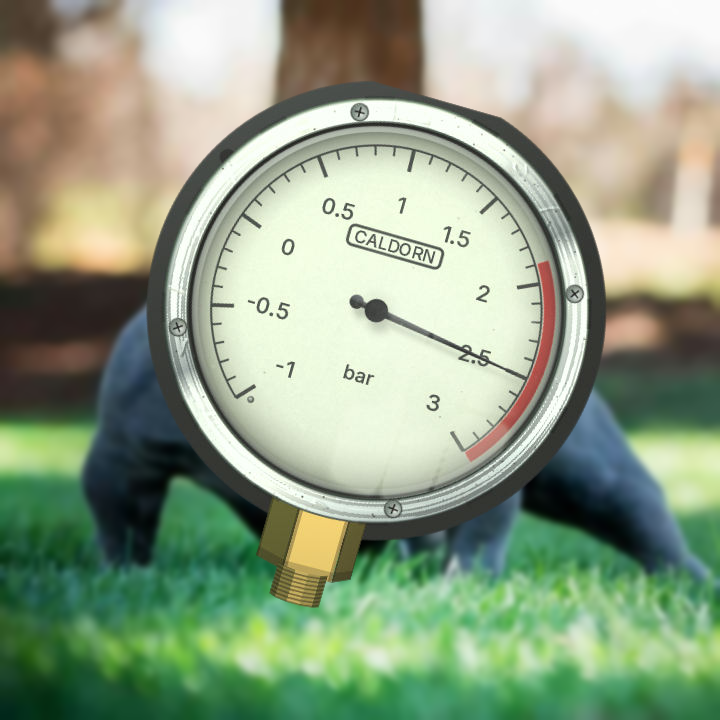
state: 2.5 bar
